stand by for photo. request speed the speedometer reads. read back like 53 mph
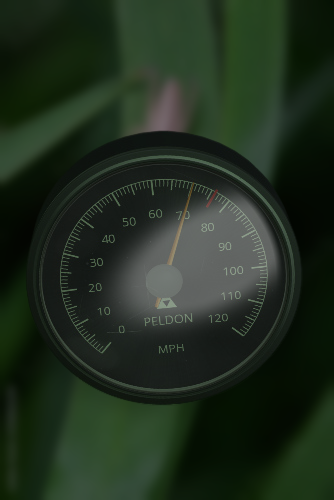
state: 70 mph
